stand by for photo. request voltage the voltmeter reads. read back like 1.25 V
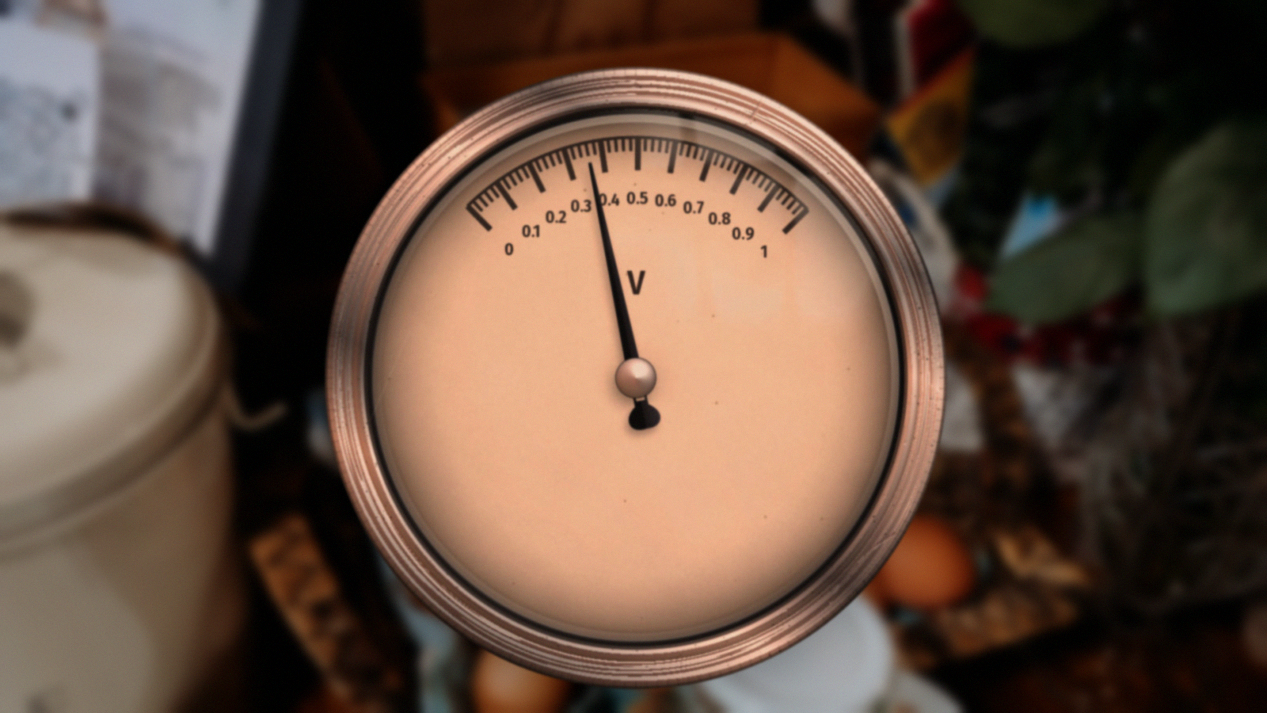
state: 0.36 V
